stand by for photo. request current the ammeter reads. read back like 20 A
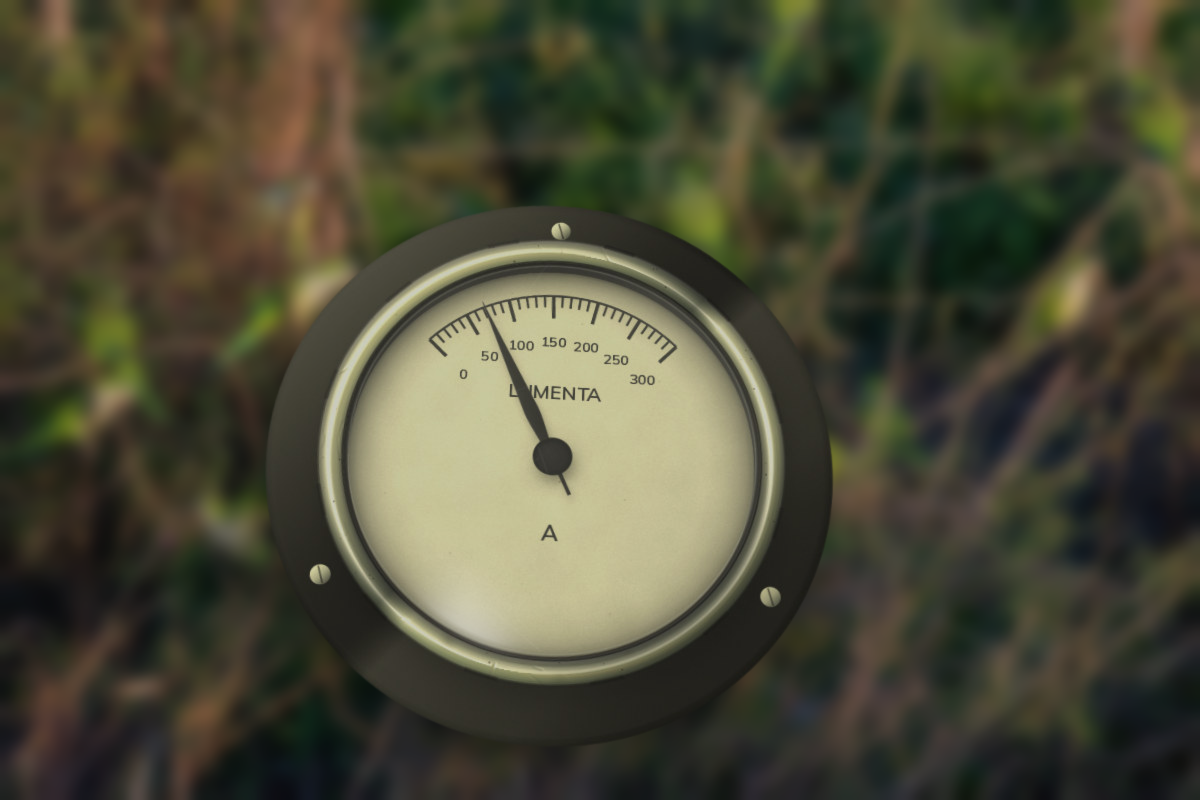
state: 70 A
